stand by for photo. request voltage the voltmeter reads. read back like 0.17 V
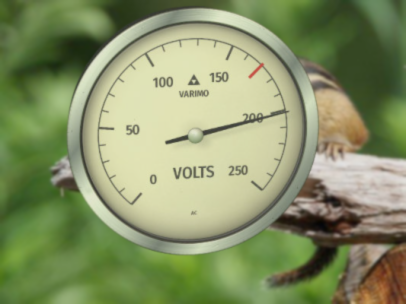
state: 200 V
